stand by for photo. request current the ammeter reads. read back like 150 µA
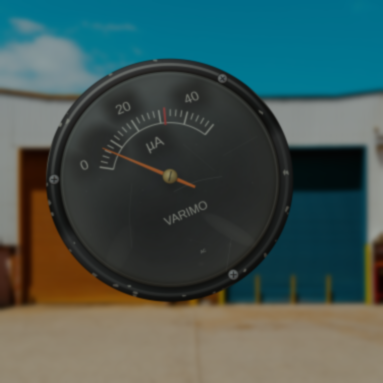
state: 6 µA
